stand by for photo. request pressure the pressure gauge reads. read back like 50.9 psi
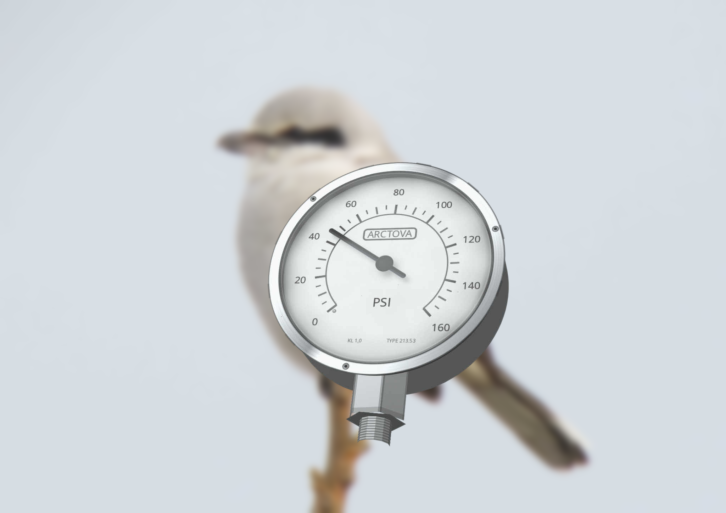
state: 45 psi
